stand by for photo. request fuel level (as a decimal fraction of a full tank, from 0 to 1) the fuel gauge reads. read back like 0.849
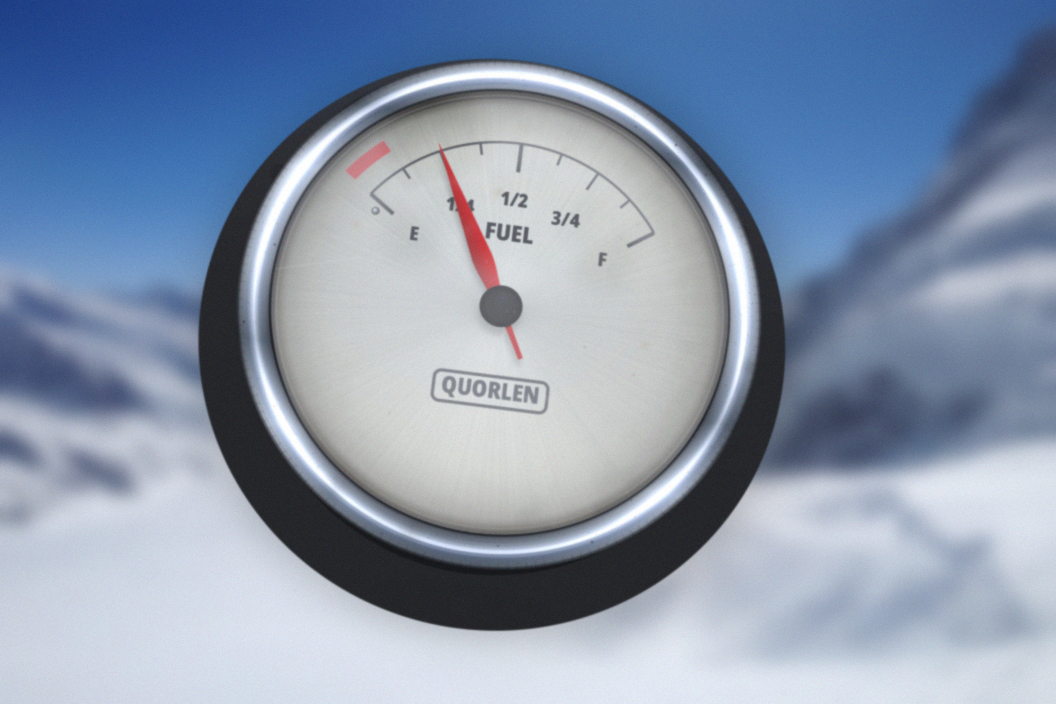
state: 0.25
